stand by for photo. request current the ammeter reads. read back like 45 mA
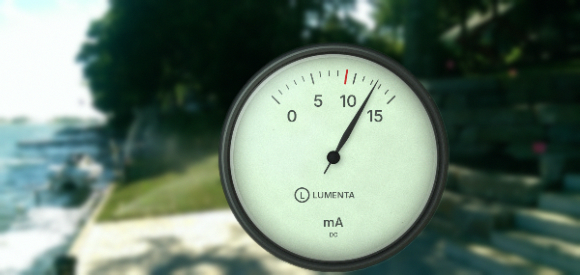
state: 12.5 mA
